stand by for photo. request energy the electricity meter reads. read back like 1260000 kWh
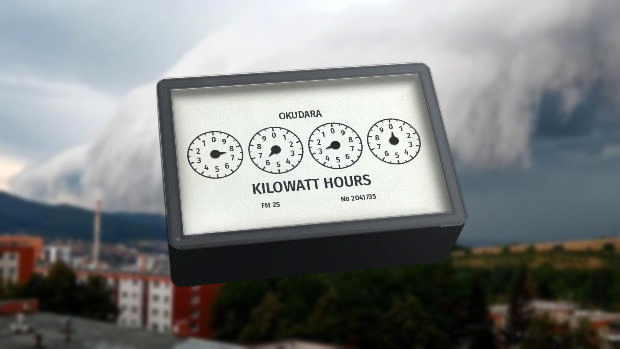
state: 7630 kWh
